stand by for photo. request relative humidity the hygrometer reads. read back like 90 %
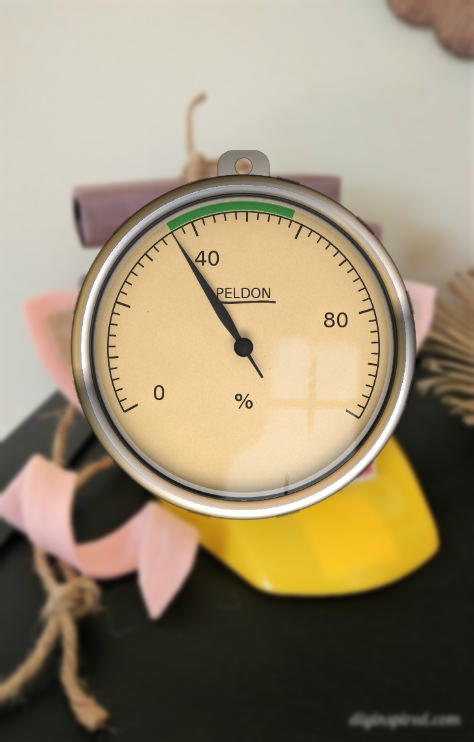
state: 36 %
